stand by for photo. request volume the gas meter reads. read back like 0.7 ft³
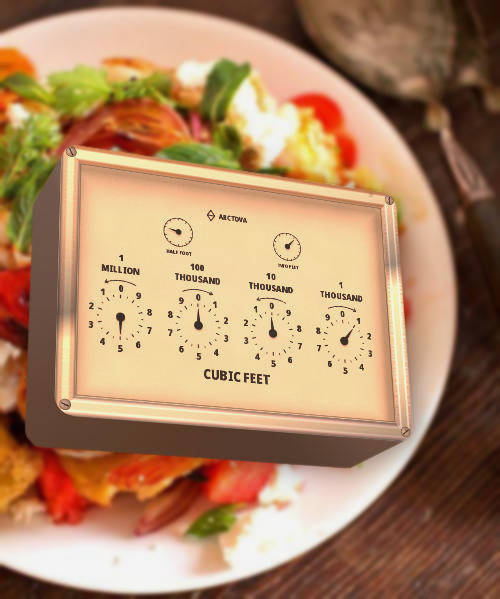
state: 500100 ft³
